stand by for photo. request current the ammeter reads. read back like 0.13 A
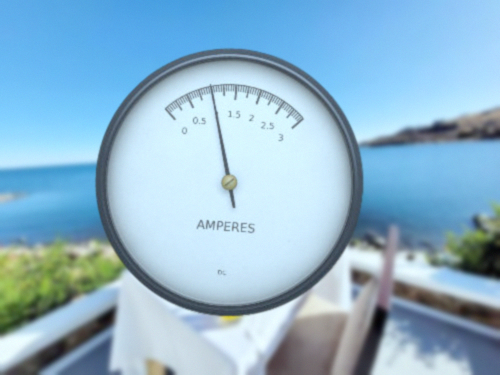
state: 1 A
